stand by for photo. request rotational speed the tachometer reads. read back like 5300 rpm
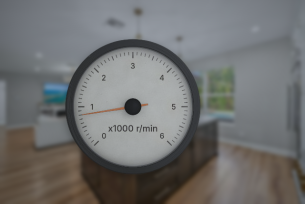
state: 800 rpm
